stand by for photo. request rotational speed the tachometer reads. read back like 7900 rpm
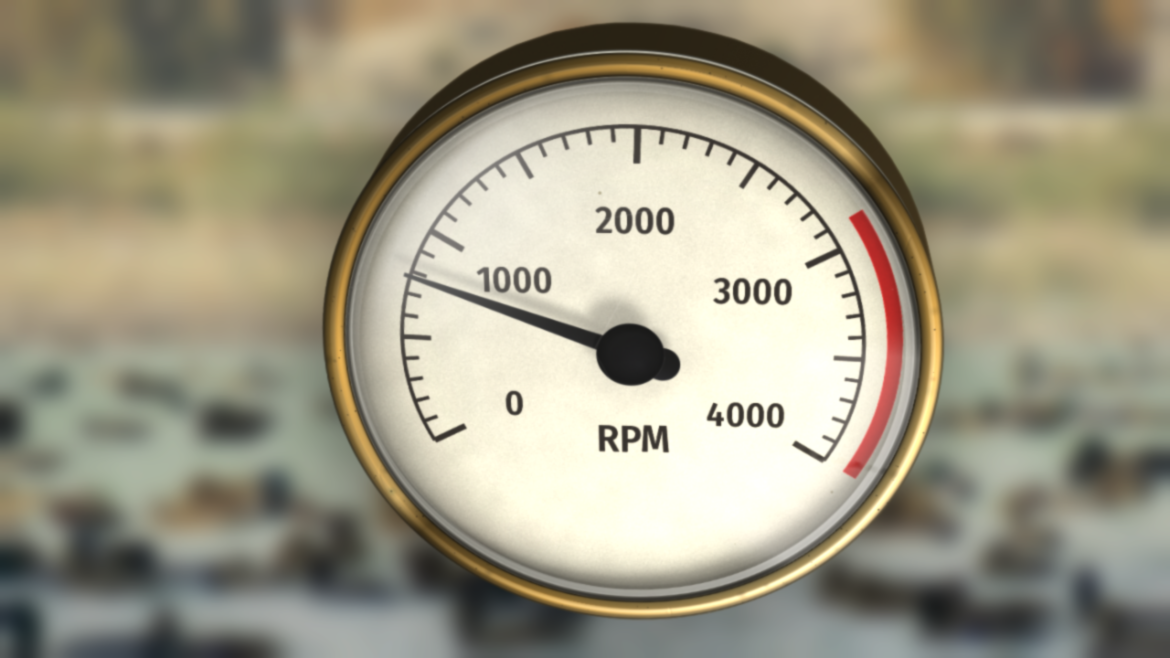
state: 800 rpm
